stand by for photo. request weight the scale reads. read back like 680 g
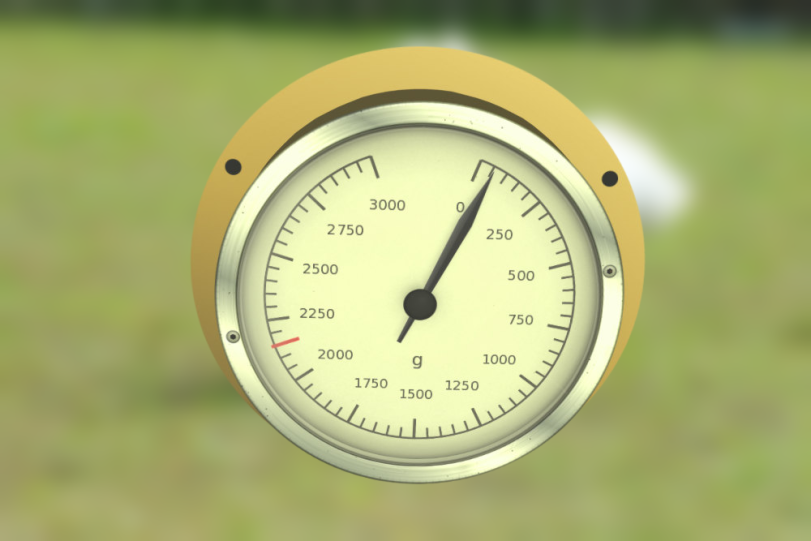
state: 50 g
